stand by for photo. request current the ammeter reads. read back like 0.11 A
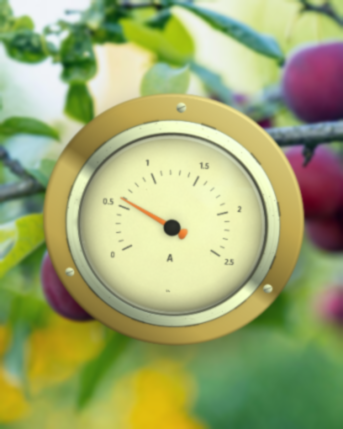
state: 0.6 A
